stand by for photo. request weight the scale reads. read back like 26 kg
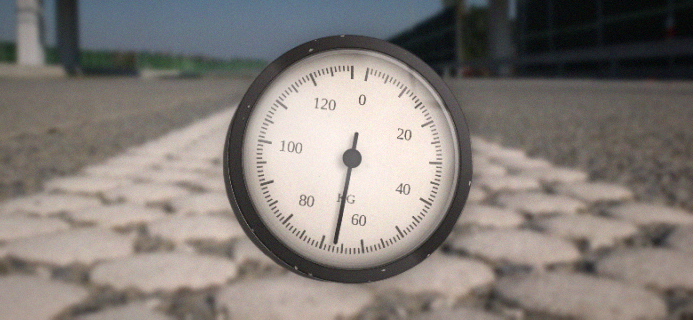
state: 67 kg
